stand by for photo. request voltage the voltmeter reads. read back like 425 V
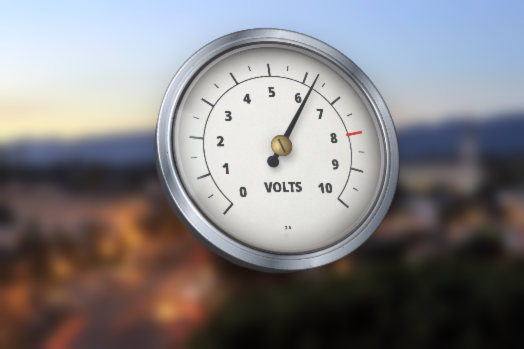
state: 6.25 V
